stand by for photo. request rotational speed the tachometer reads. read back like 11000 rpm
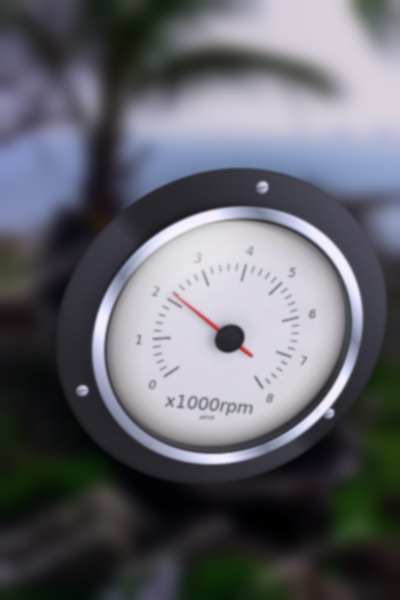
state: 2200 rpm
